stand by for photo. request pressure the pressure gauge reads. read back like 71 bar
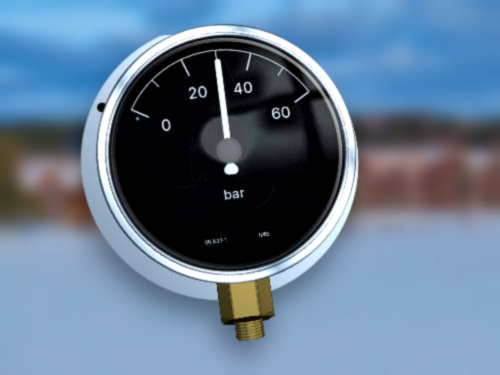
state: 30 bar
